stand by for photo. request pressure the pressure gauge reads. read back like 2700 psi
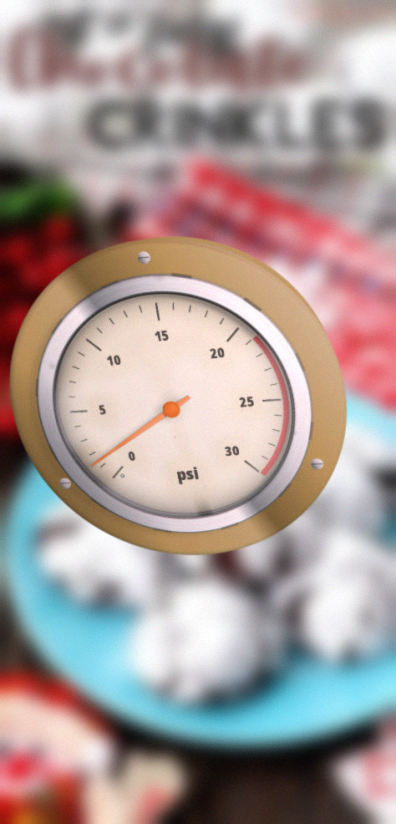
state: 1.5 psi
